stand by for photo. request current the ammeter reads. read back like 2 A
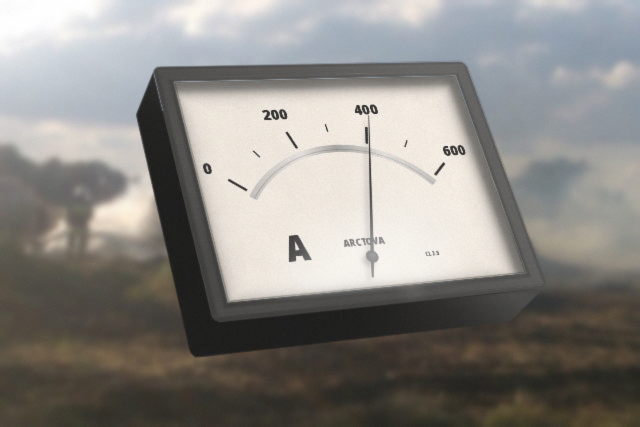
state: 400 A
